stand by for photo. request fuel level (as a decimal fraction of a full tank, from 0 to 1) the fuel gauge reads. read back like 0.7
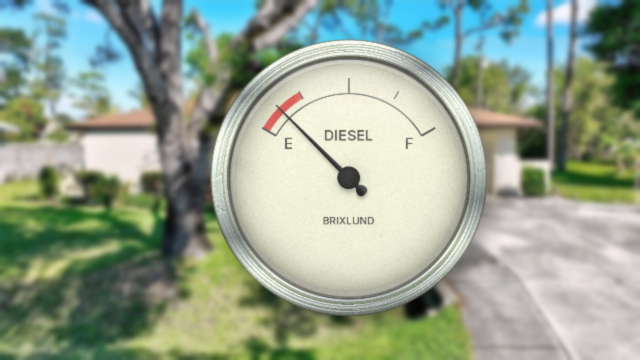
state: 0.125
